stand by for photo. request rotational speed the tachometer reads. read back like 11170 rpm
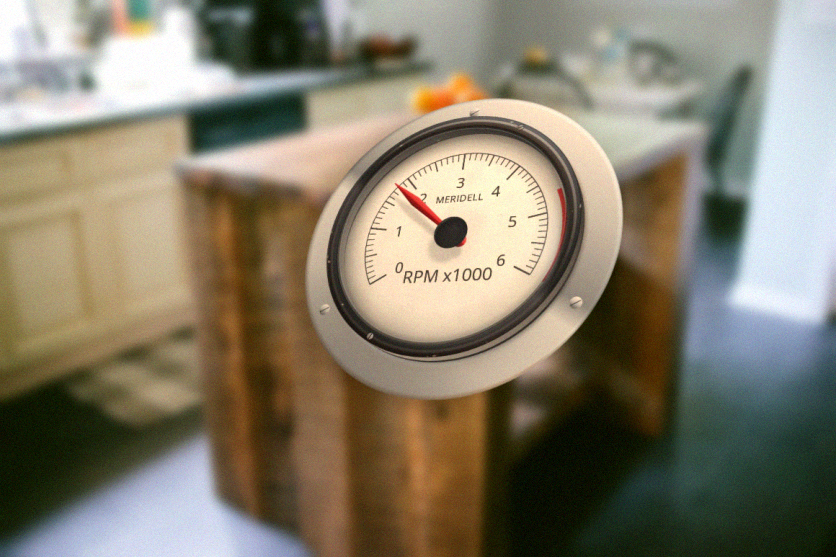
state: 1800 rpm
